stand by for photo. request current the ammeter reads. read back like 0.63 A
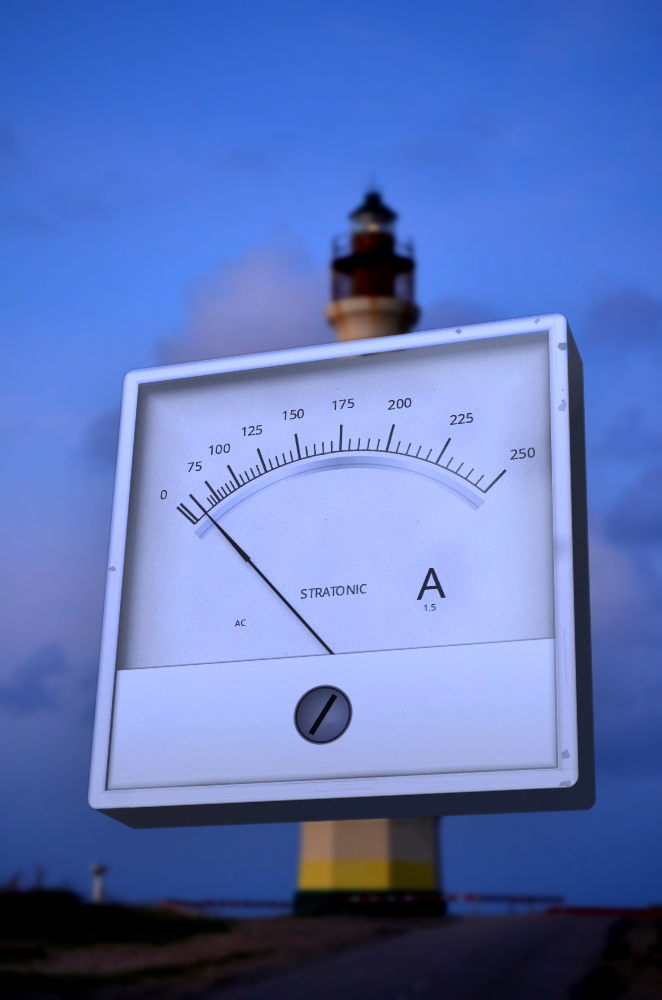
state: 50 A
